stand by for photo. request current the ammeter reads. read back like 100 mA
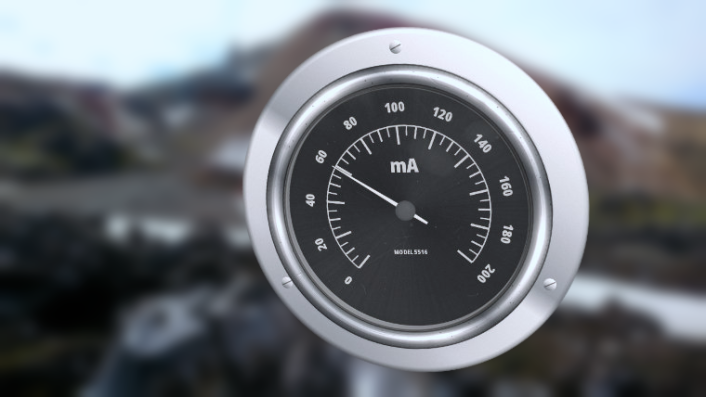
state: 60 mA
